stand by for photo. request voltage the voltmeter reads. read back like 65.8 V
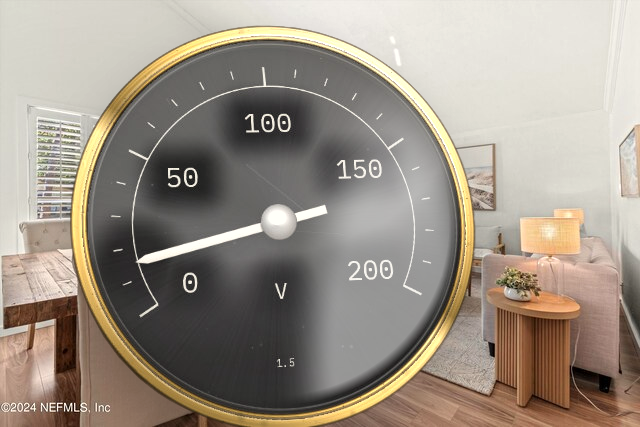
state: 15 V
